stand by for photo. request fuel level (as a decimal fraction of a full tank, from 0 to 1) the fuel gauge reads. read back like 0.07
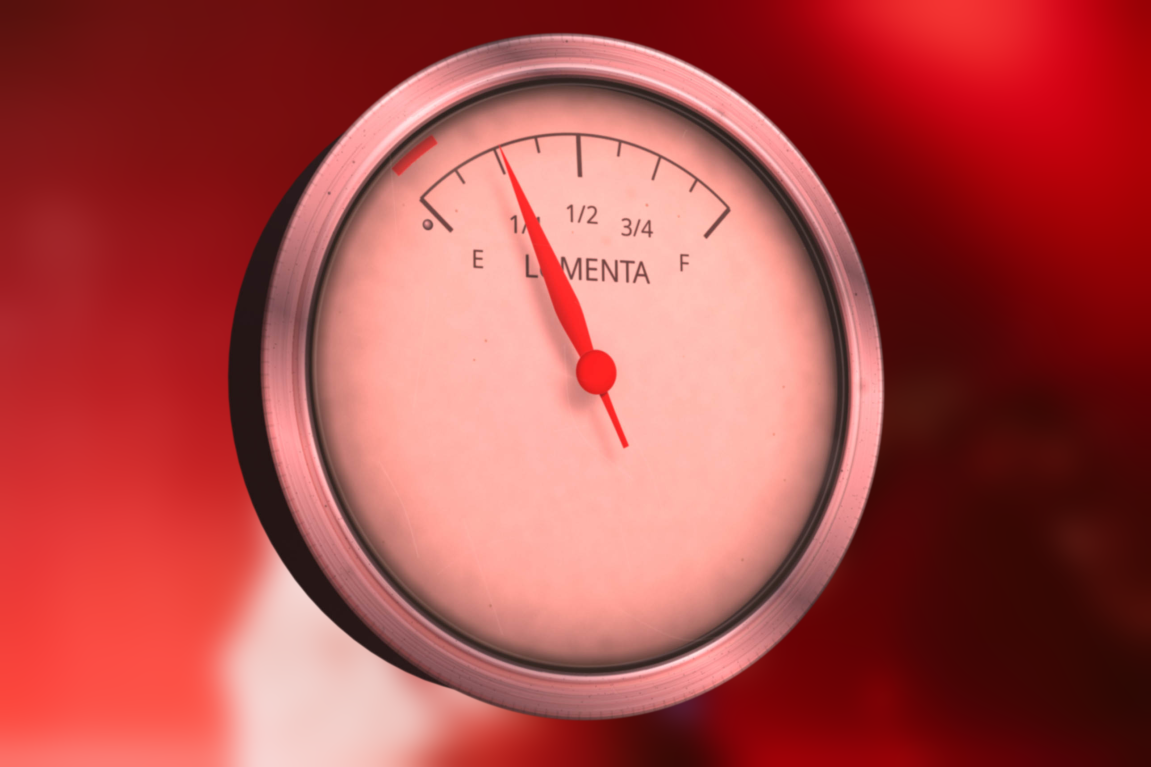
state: 0.25
